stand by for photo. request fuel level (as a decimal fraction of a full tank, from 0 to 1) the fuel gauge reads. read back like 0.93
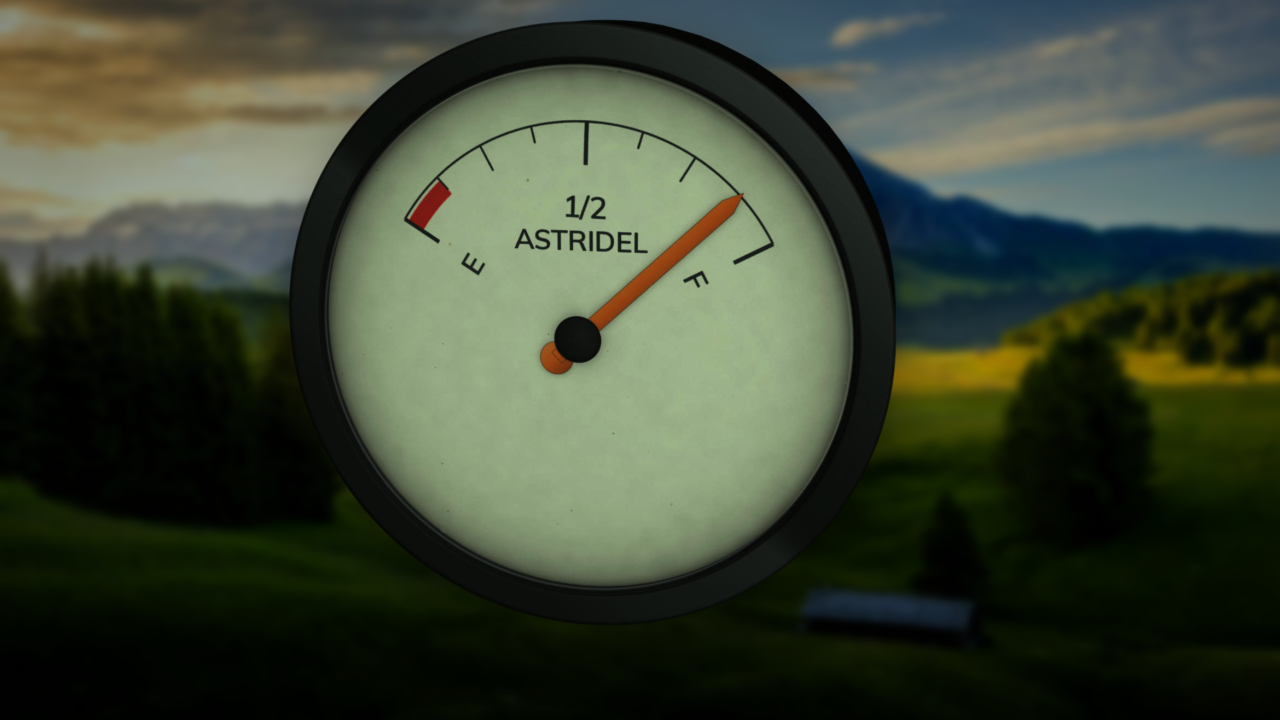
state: 0.875
